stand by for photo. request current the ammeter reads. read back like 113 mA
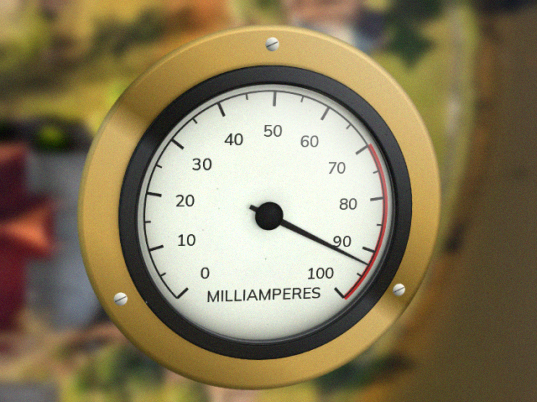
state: 92.5 mA
